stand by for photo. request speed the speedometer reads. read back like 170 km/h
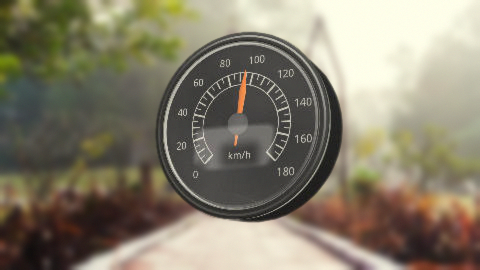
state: 95 km/h
